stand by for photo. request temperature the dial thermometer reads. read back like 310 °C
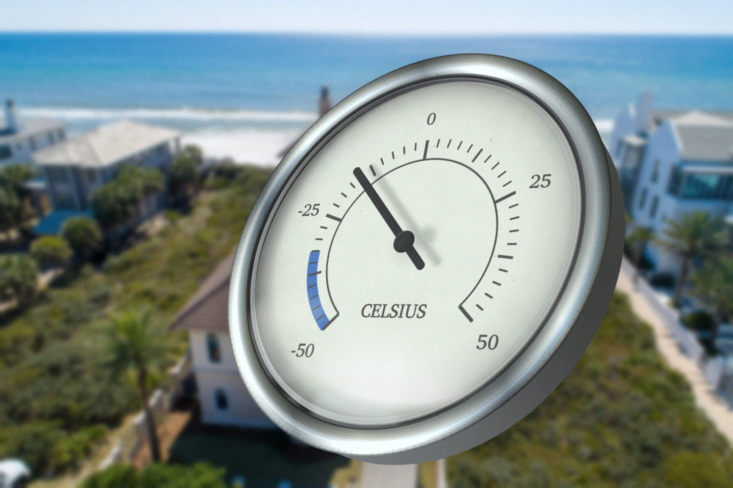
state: -15 °C
